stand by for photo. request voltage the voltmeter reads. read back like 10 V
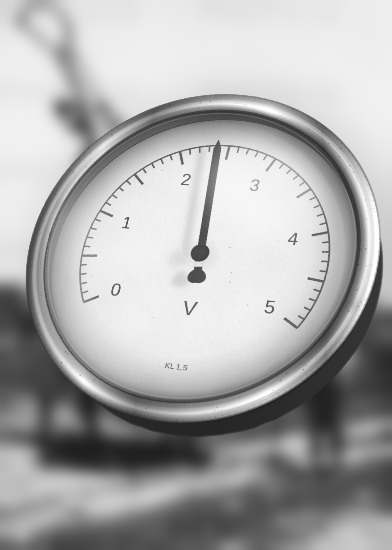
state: 2.4 V
